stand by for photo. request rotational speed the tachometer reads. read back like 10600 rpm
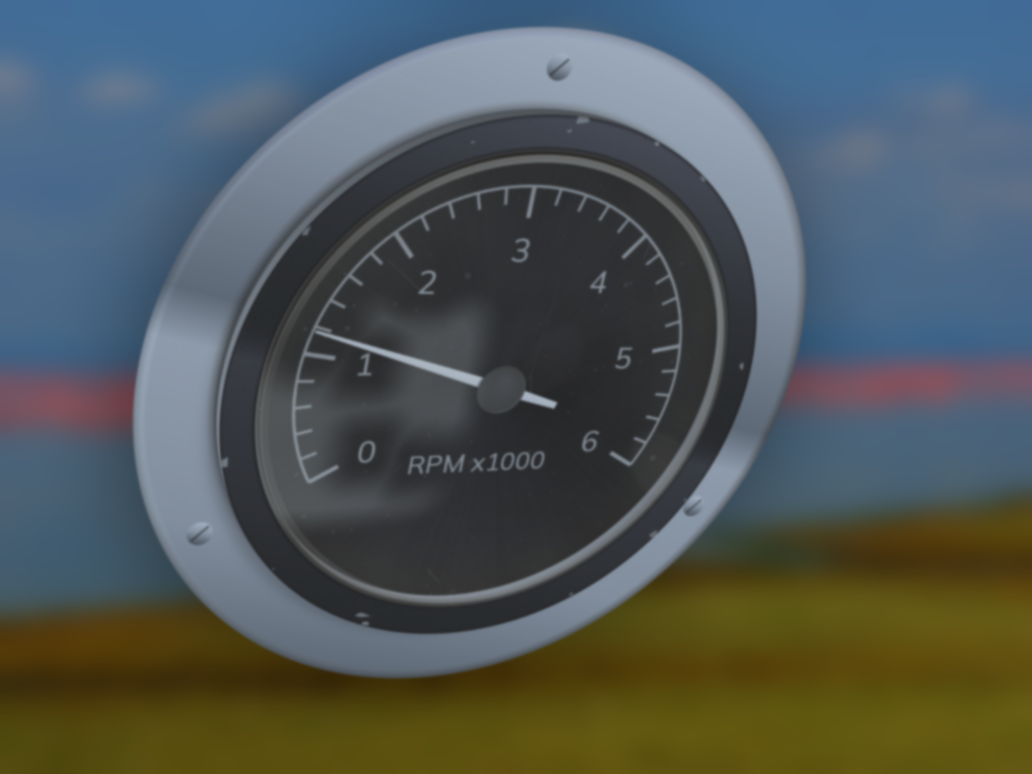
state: 1200 rpm
